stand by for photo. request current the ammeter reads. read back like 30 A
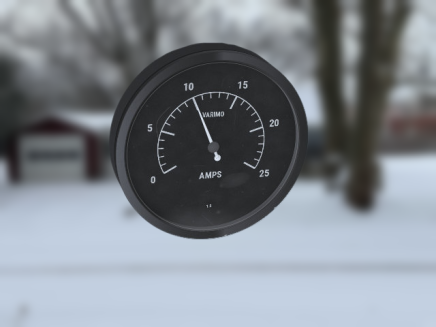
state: 10 A
